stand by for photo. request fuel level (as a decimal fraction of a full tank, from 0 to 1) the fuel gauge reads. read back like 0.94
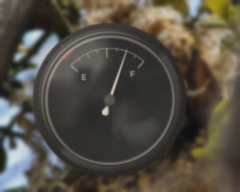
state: 0.75
